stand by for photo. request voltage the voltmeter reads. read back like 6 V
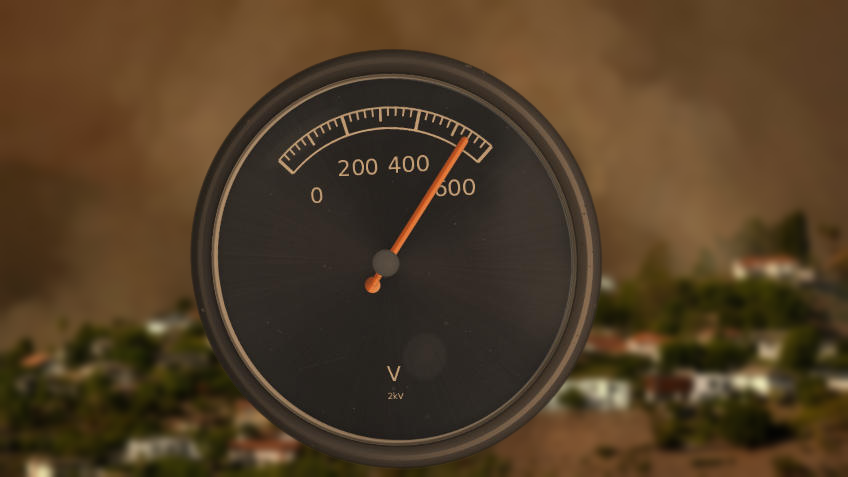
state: 540 V
